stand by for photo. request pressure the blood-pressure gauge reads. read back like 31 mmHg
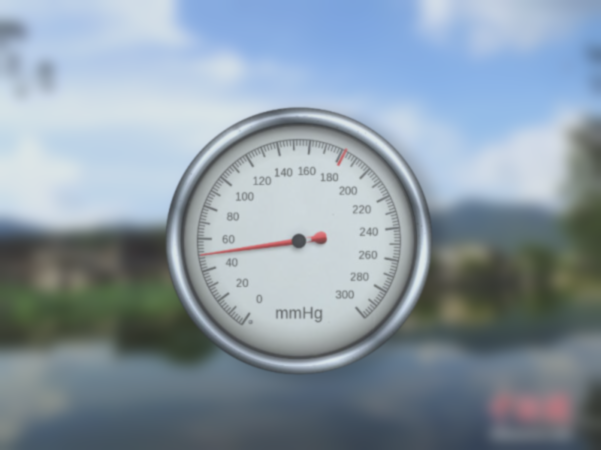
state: 50 mmHg
